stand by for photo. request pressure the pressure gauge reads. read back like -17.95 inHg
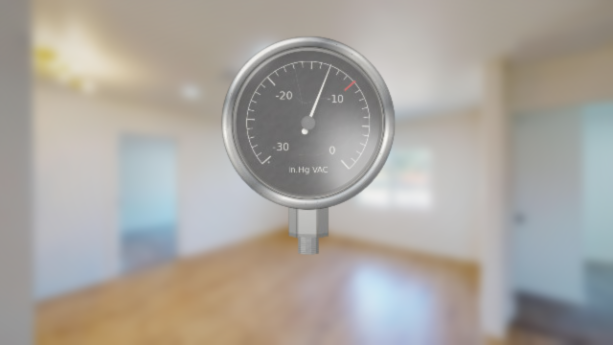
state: -13 inHg
